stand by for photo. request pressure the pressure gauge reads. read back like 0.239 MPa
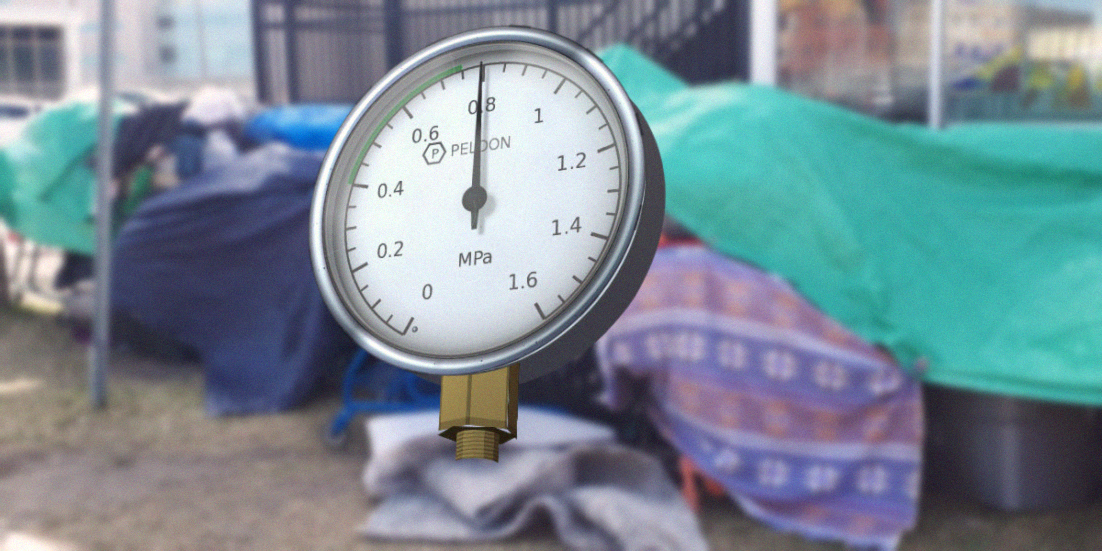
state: 0.8 MPa
